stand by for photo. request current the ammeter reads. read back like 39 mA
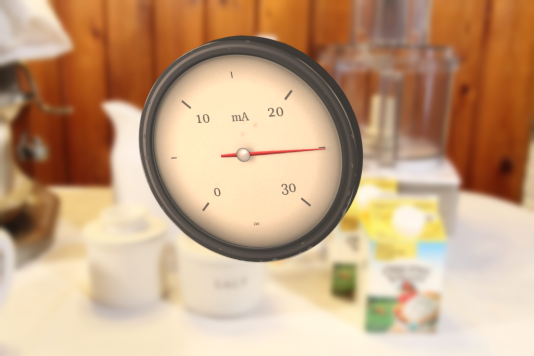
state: 25 mA
